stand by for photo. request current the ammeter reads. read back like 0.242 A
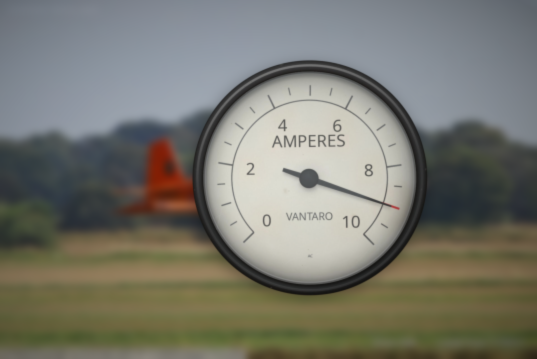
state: 9 A
